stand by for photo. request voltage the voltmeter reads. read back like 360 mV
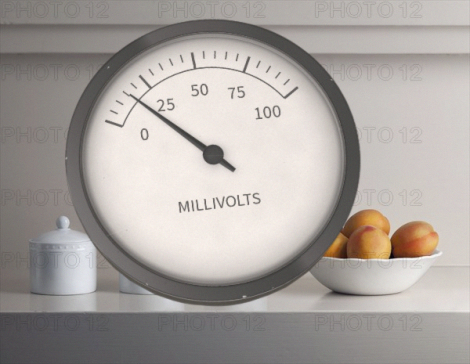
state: 15 mV
